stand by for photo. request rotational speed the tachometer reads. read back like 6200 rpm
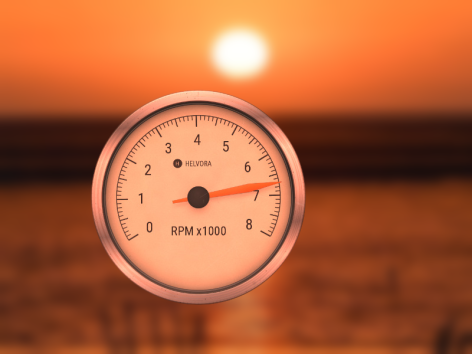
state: 6700 rpm
